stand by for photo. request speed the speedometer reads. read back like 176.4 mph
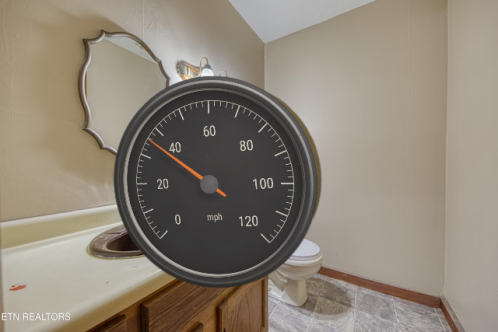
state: 36 mph
